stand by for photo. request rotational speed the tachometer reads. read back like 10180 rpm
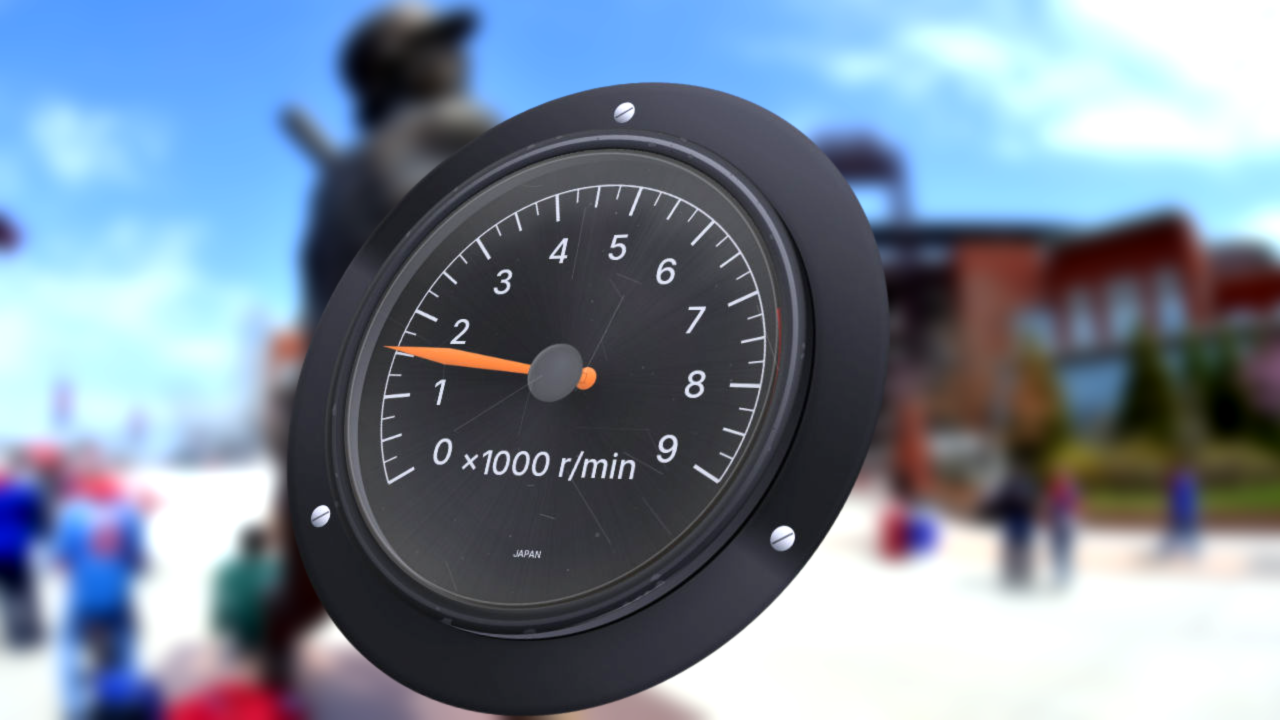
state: 1500 rpm
